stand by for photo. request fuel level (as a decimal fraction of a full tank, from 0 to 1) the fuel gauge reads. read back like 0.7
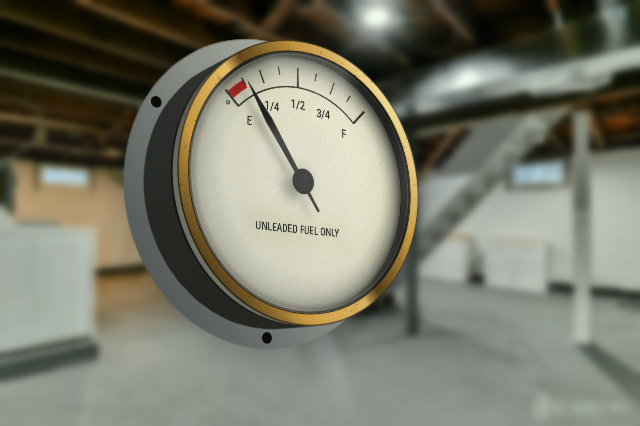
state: 0.125
